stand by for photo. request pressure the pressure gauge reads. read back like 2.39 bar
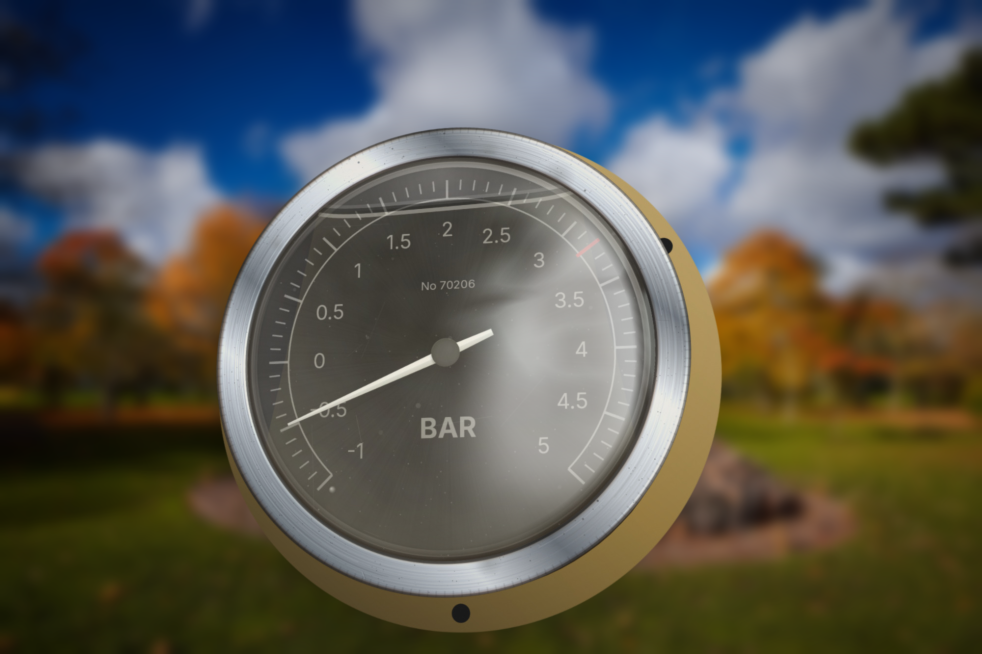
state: -0.5 bar
